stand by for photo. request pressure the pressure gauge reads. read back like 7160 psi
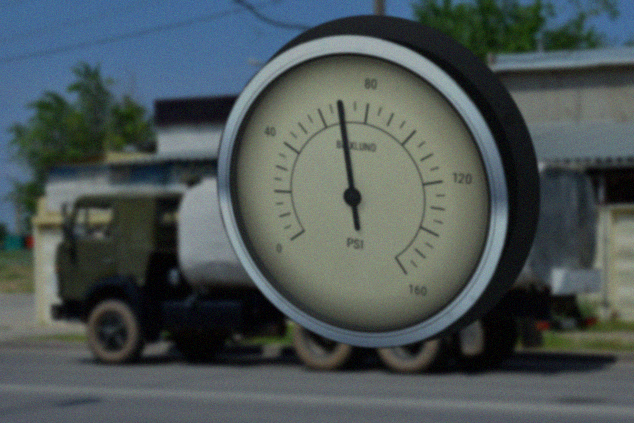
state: 70 psi
